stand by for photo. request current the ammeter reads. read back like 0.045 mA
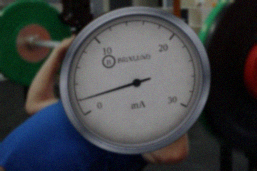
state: 2 mA
